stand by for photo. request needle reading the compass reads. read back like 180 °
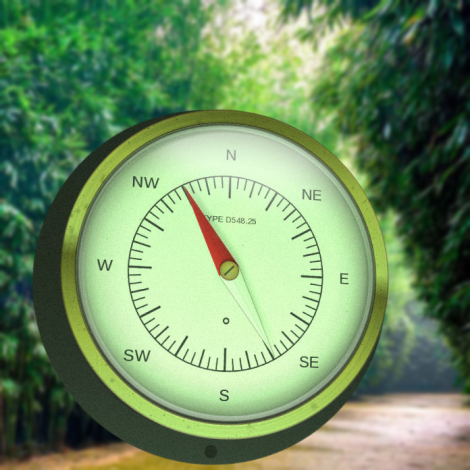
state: 330 °
